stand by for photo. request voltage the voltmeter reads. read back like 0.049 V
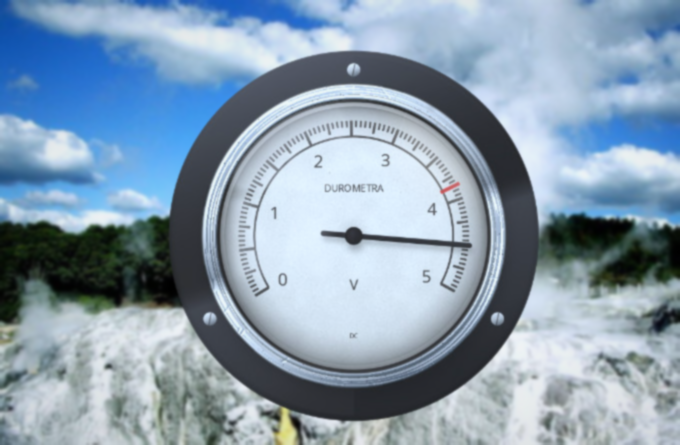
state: 4.5 V
